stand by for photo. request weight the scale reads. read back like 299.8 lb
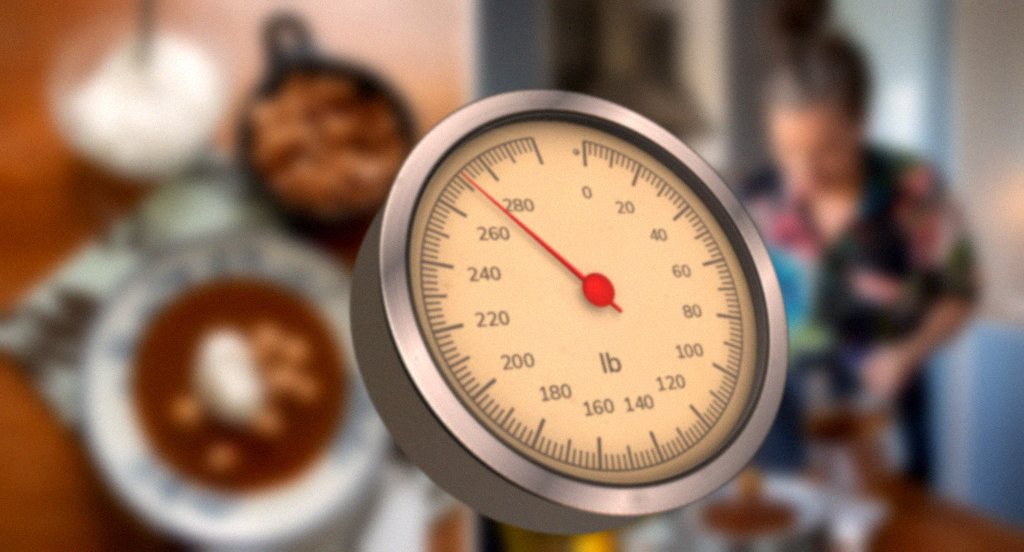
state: 270 lb
